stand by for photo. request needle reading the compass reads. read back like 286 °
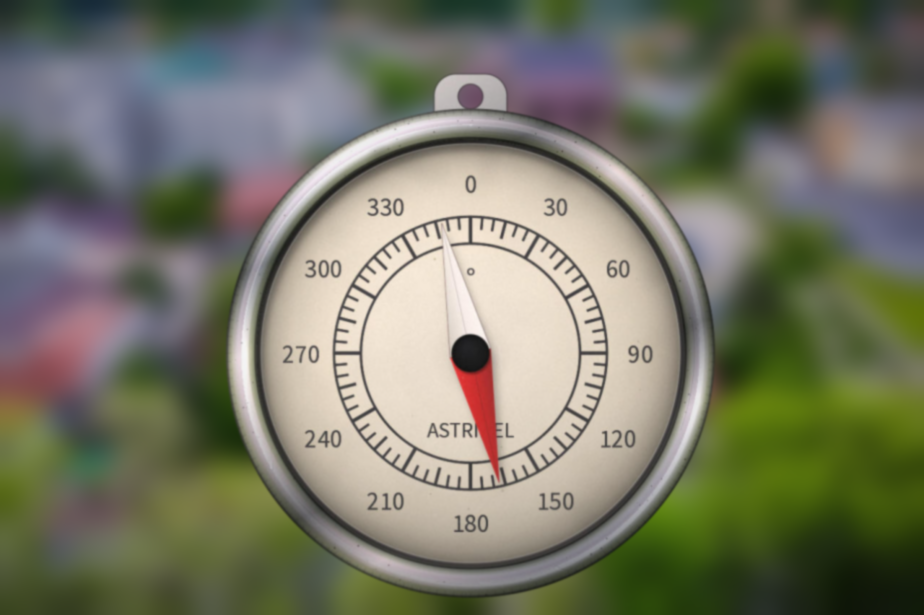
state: 167.5 °
